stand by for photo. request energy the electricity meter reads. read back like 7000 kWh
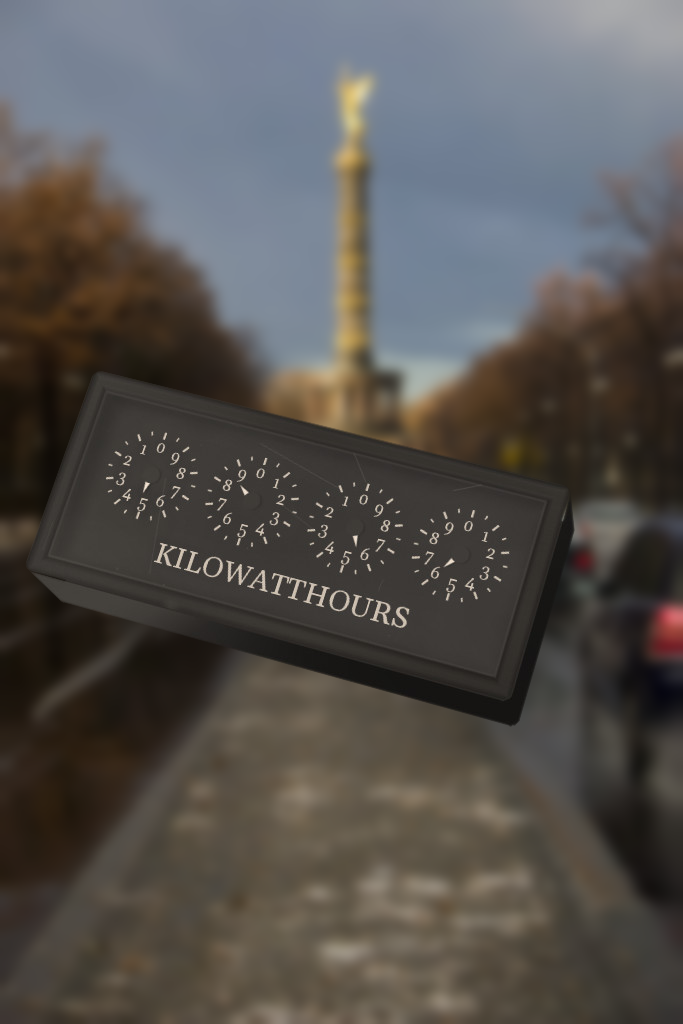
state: 4856 kWh
